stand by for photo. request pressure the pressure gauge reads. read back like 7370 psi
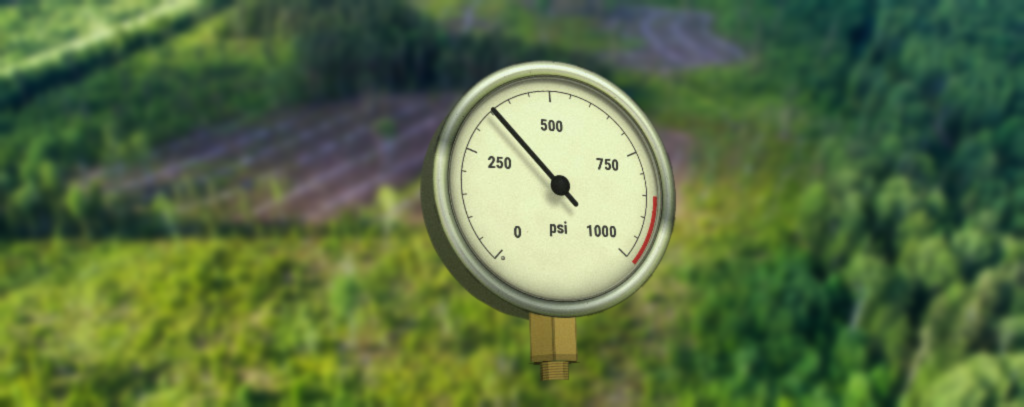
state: 350 psi
